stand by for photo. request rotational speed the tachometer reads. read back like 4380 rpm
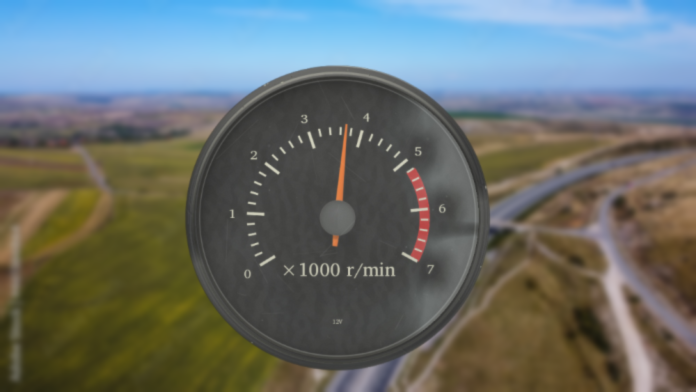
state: 3700 rpm
